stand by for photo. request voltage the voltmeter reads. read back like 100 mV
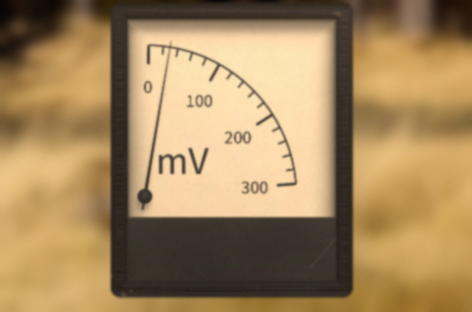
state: 30 mV
